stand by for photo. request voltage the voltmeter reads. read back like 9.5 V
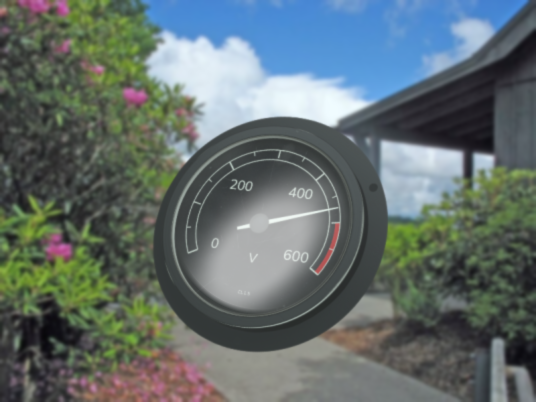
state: 475 V
